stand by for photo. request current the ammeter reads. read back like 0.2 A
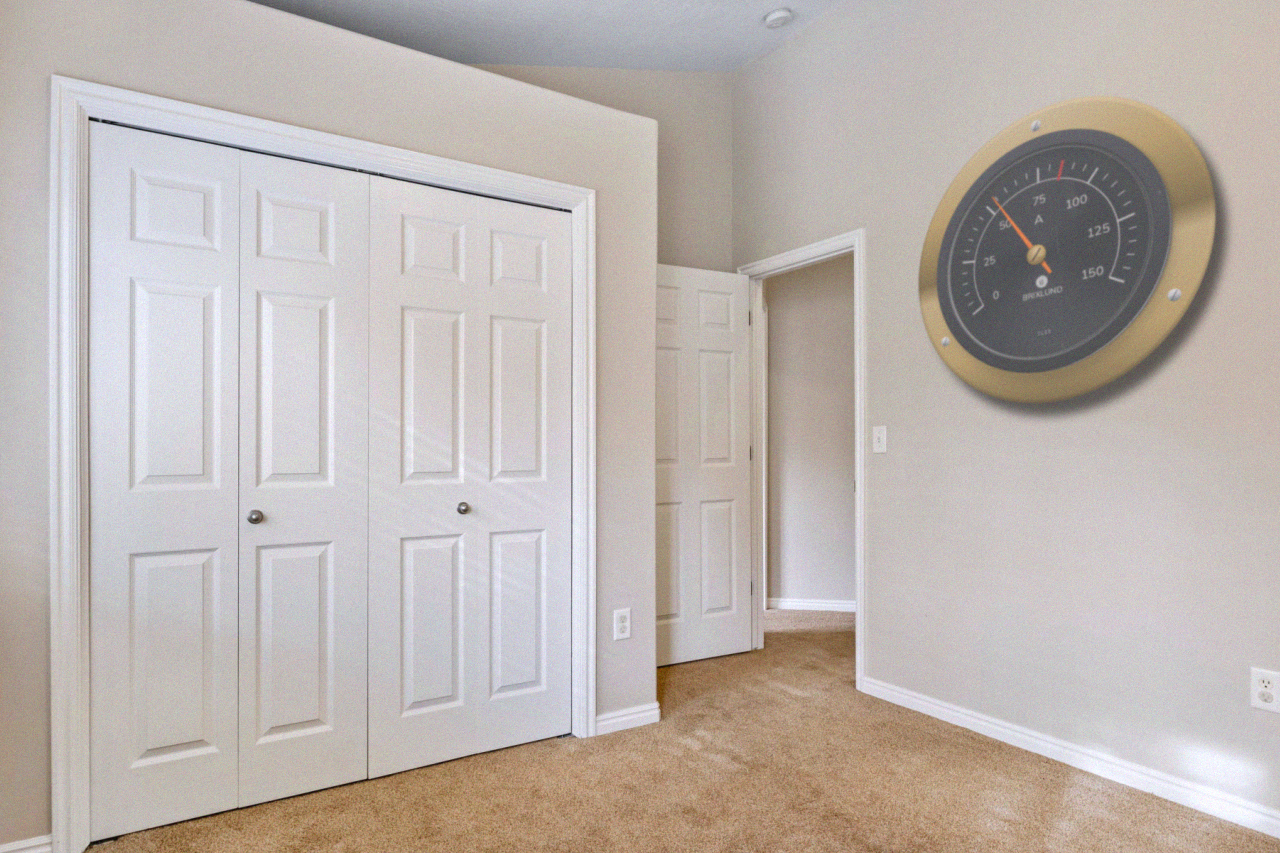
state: 55 A
